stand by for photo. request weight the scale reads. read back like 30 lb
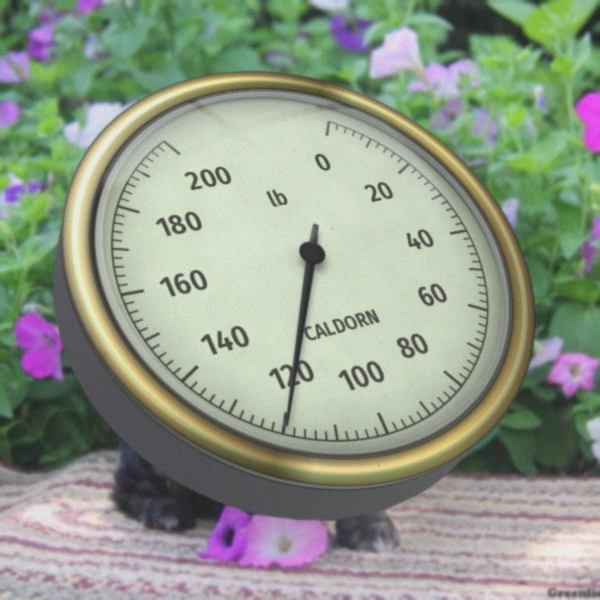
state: 120 lb
